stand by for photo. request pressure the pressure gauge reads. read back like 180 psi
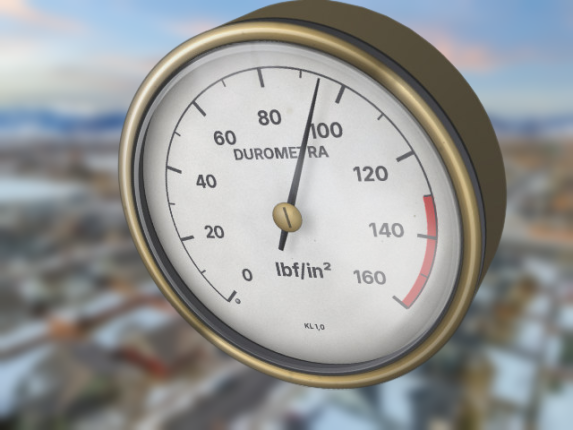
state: 95 psi
